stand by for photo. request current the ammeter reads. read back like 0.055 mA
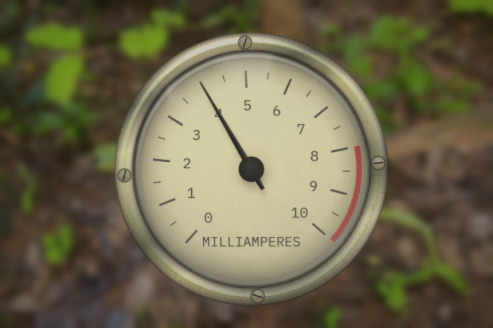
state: 4 mA
